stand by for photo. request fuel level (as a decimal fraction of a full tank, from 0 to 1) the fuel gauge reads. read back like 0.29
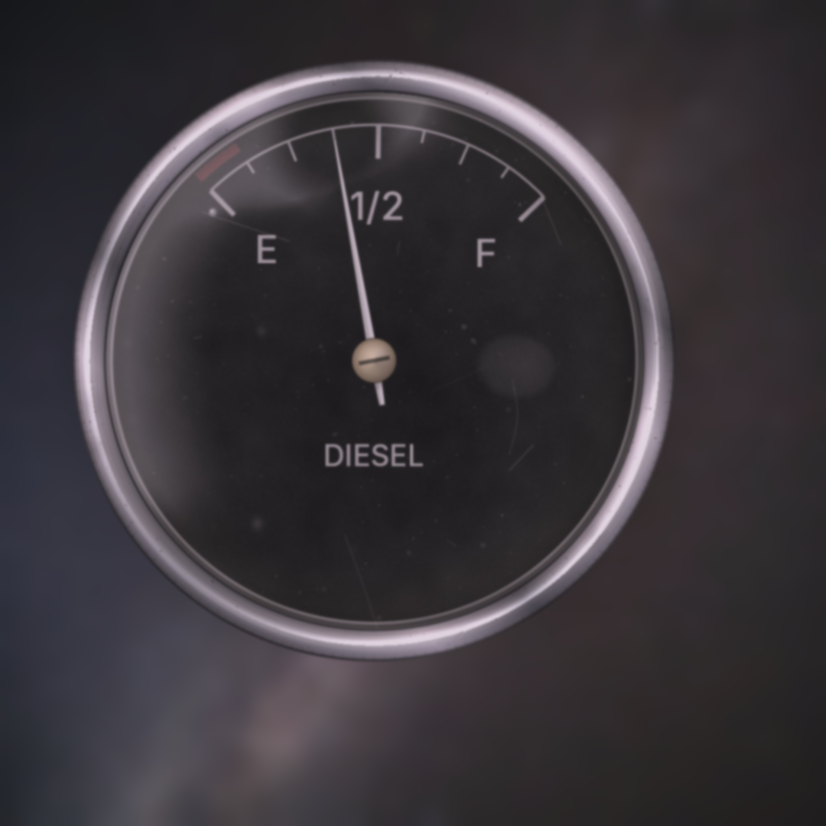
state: 0.375
